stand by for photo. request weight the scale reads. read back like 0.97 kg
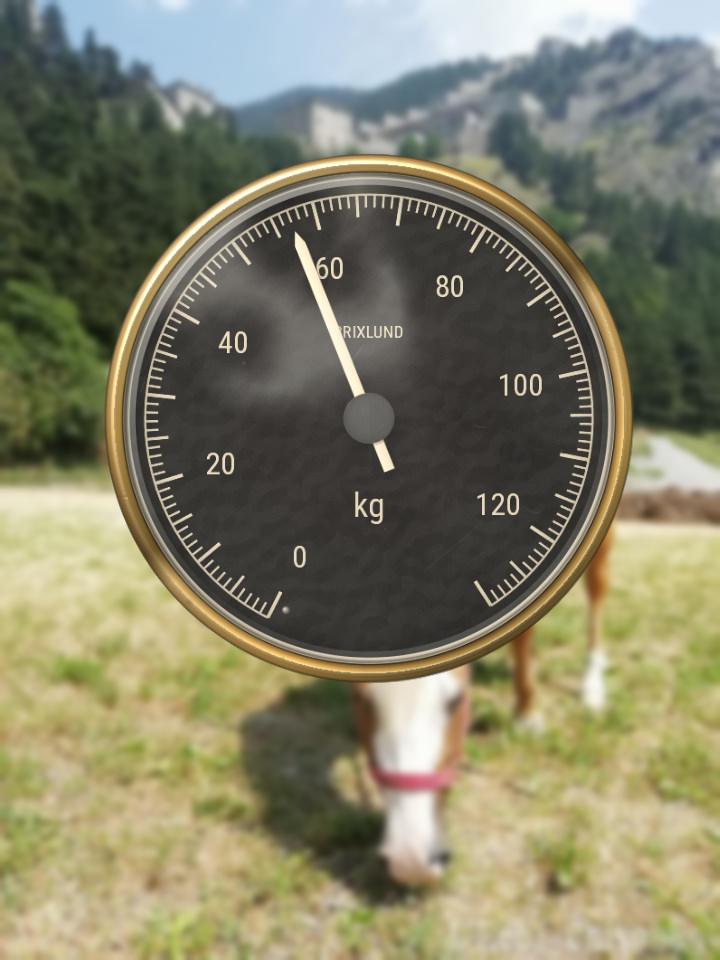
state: 57 kg
